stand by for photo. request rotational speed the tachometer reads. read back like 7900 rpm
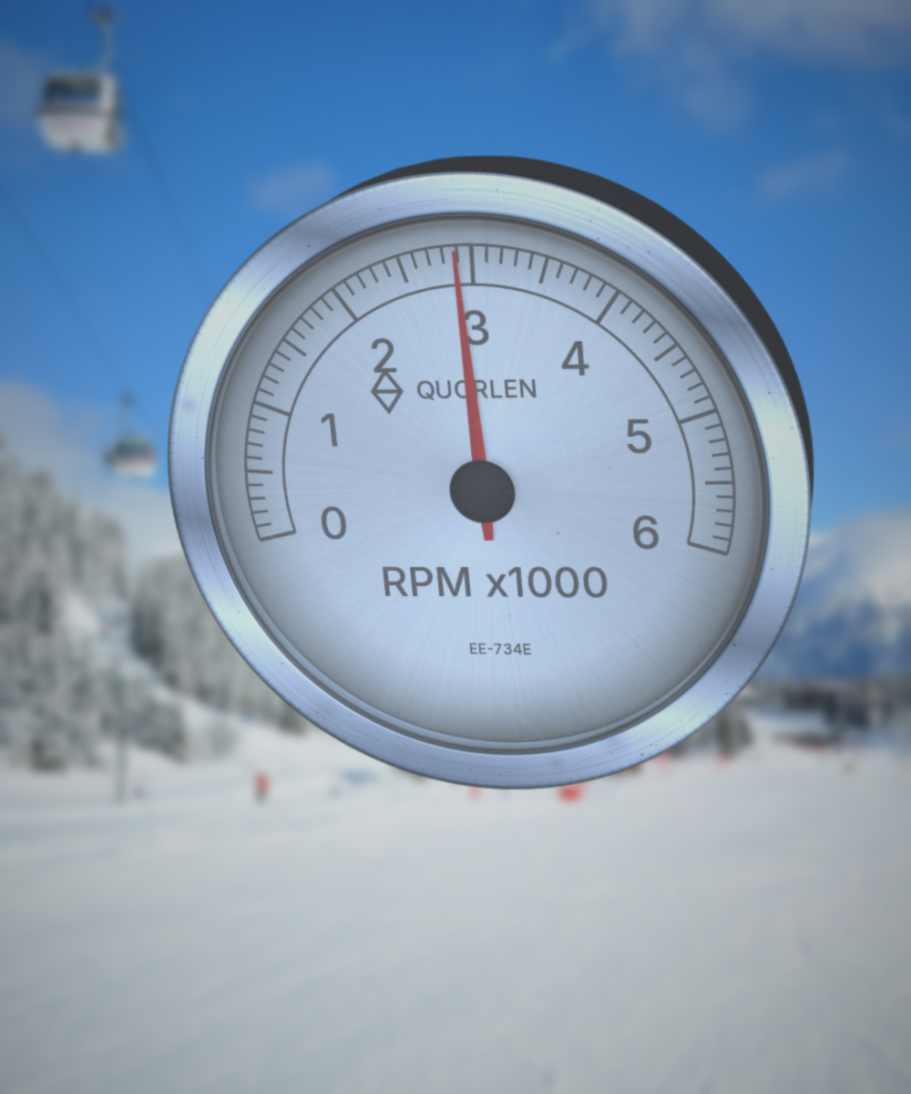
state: 2900 rpm
